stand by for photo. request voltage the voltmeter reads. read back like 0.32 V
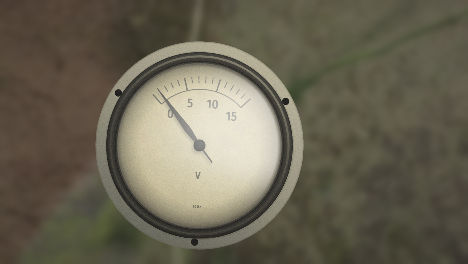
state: 1 V
